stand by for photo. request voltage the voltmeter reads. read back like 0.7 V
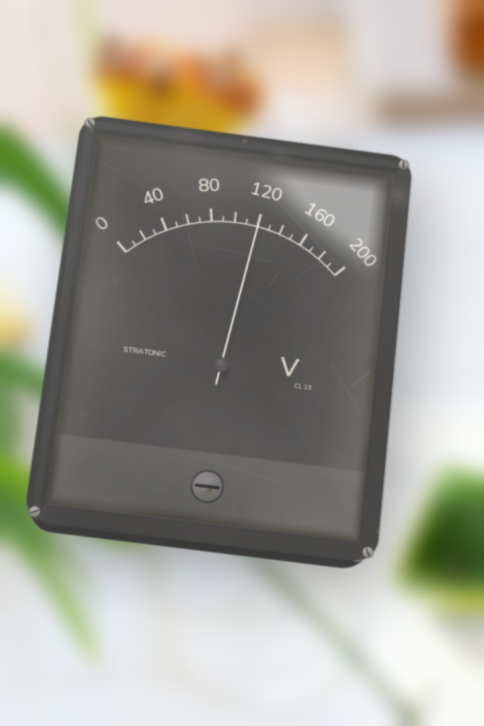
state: 120 V
